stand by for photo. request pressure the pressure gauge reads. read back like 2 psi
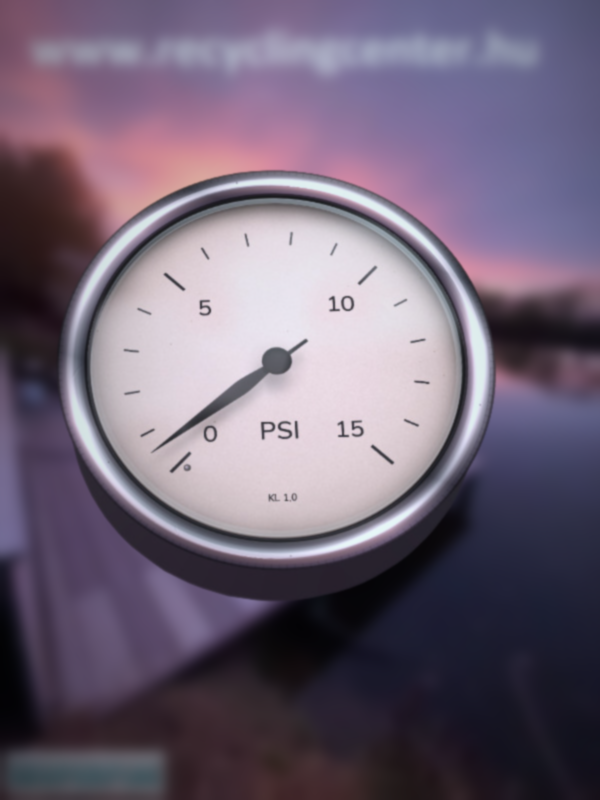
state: 0.5 psi
